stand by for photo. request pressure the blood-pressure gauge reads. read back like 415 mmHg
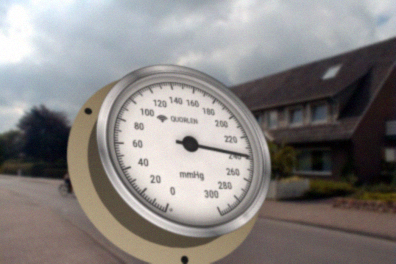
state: 240 mmHg
